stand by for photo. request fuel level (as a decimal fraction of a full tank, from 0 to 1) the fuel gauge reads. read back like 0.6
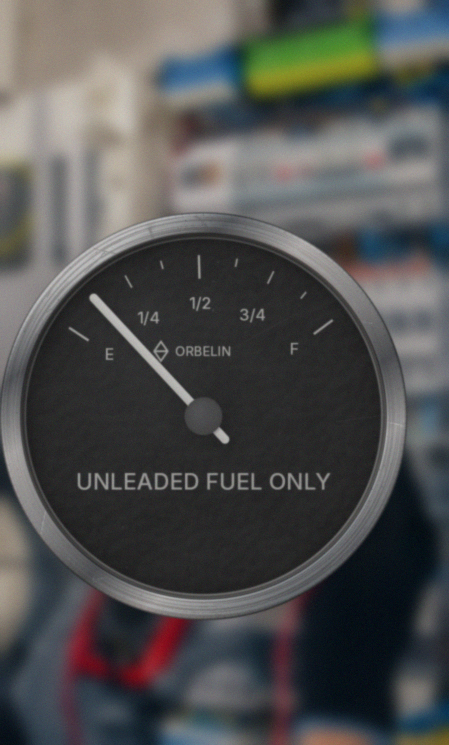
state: 0.125
